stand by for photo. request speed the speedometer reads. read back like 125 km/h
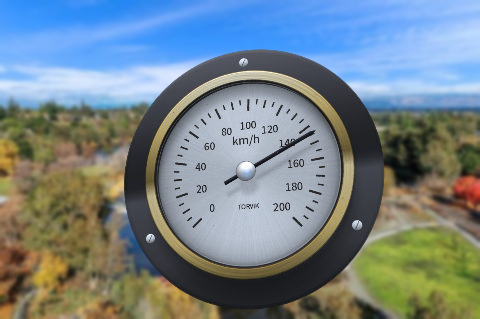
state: 145 km/h
